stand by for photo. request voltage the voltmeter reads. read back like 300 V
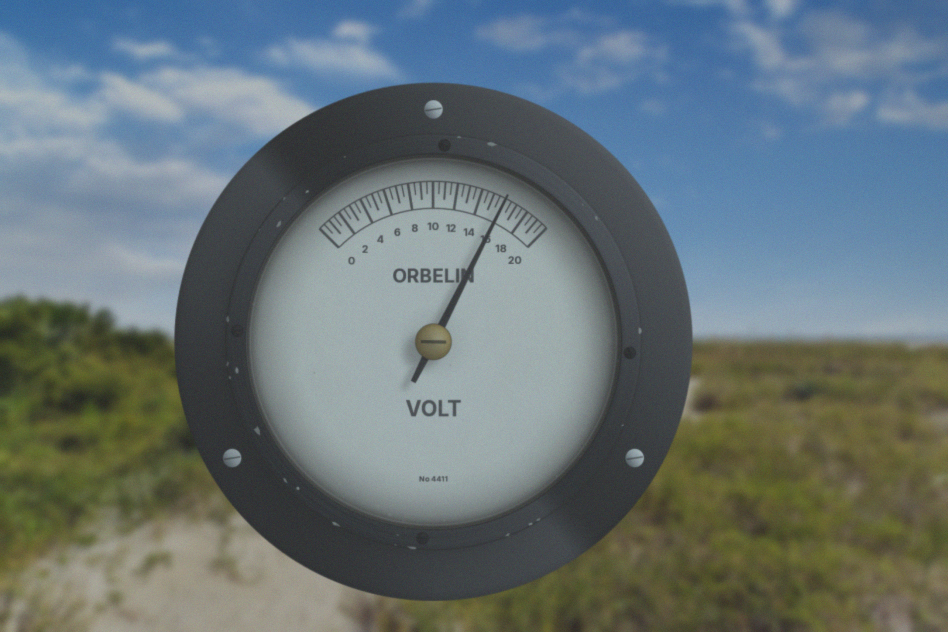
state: 16 V
